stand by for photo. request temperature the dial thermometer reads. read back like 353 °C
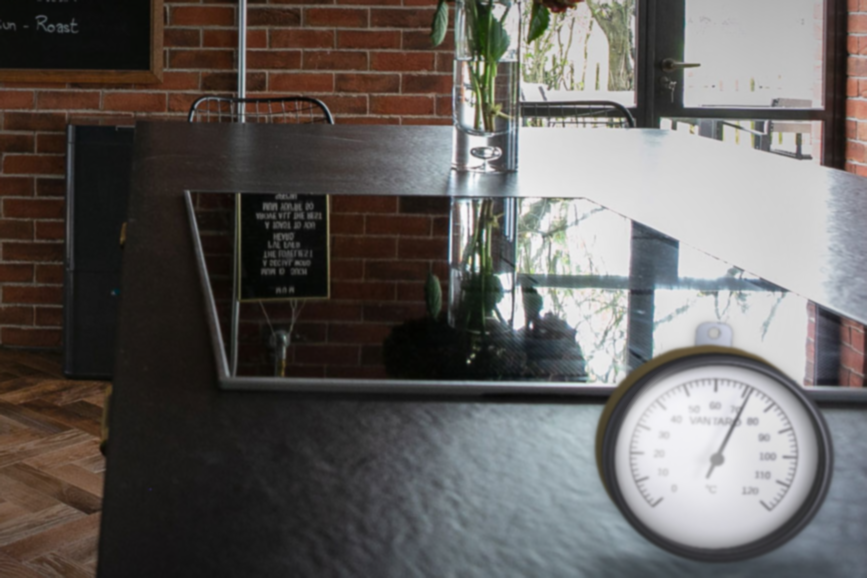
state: 70 °C
